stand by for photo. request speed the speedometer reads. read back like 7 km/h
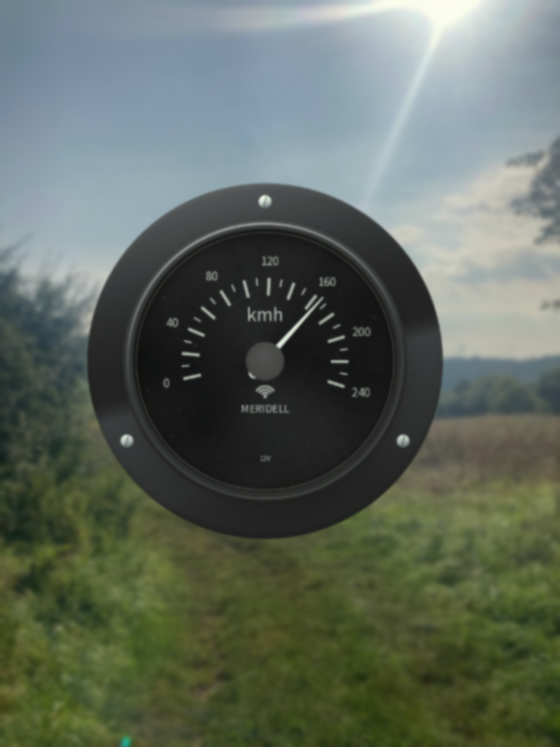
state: 165 km/h
